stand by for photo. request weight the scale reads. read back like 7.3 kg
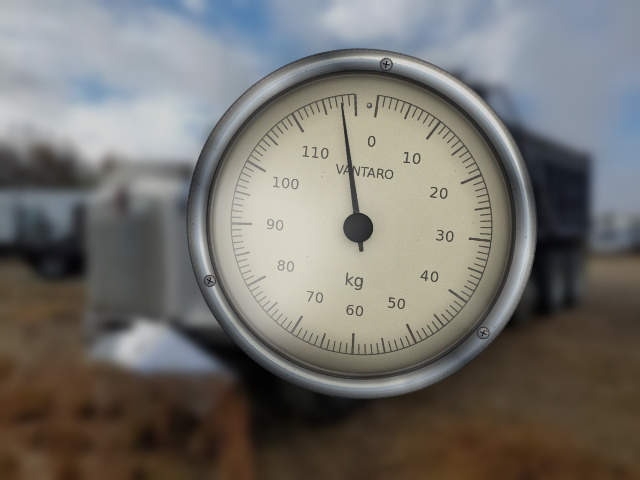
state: 118 kg
